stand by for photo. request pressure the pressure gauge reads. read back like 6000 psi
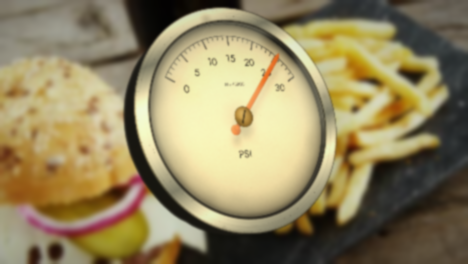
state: 25 psi
